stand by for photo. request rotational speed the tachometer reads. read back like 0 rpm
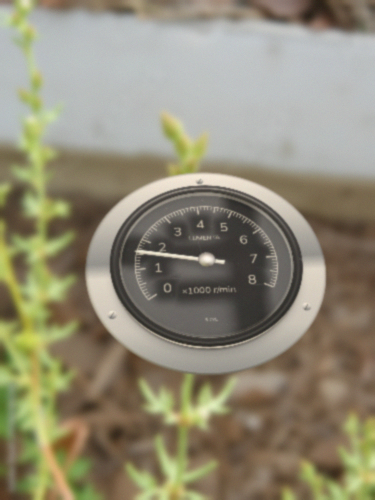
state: 1500 rpm
